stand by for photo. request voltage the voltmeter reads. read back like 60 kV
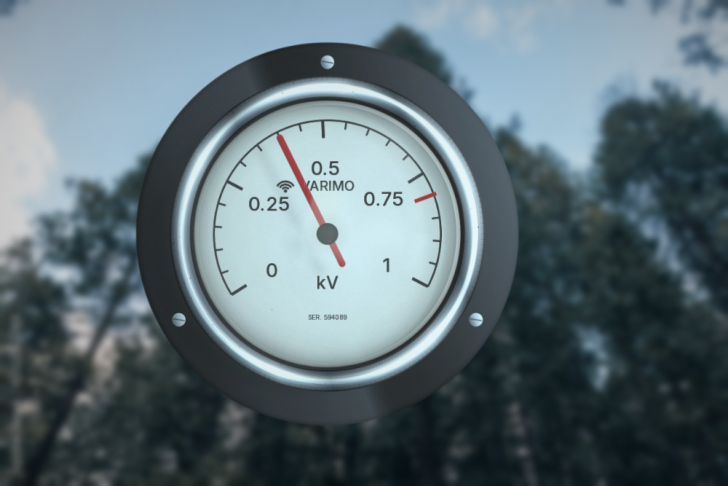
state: 0.4 kV
